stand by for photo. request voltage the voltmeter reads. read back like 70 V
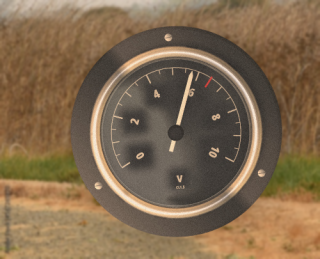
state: 5.75 V
